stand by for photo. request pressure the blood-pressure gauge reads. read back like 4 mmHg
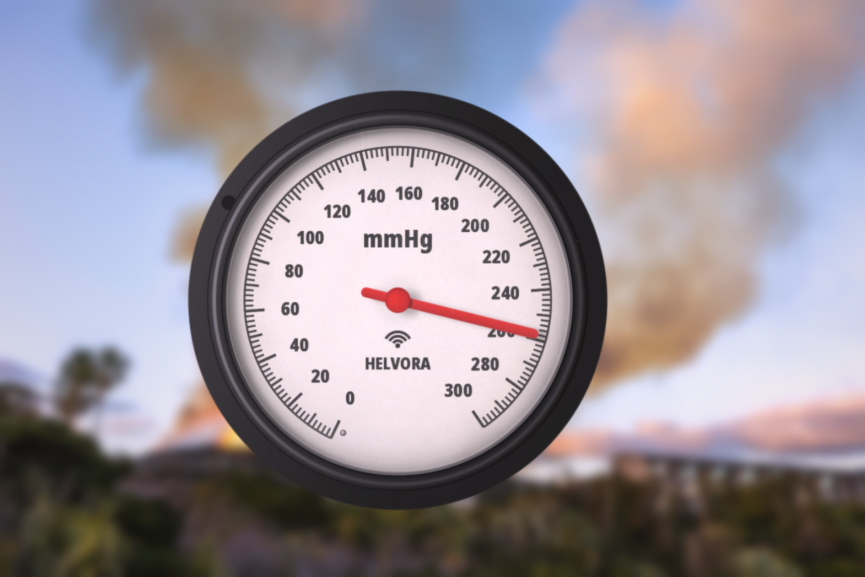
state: 258 mmHg
